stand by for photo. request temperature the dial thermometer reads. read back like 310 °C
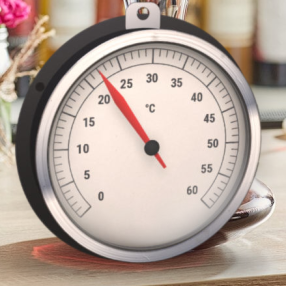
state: 22 °C
